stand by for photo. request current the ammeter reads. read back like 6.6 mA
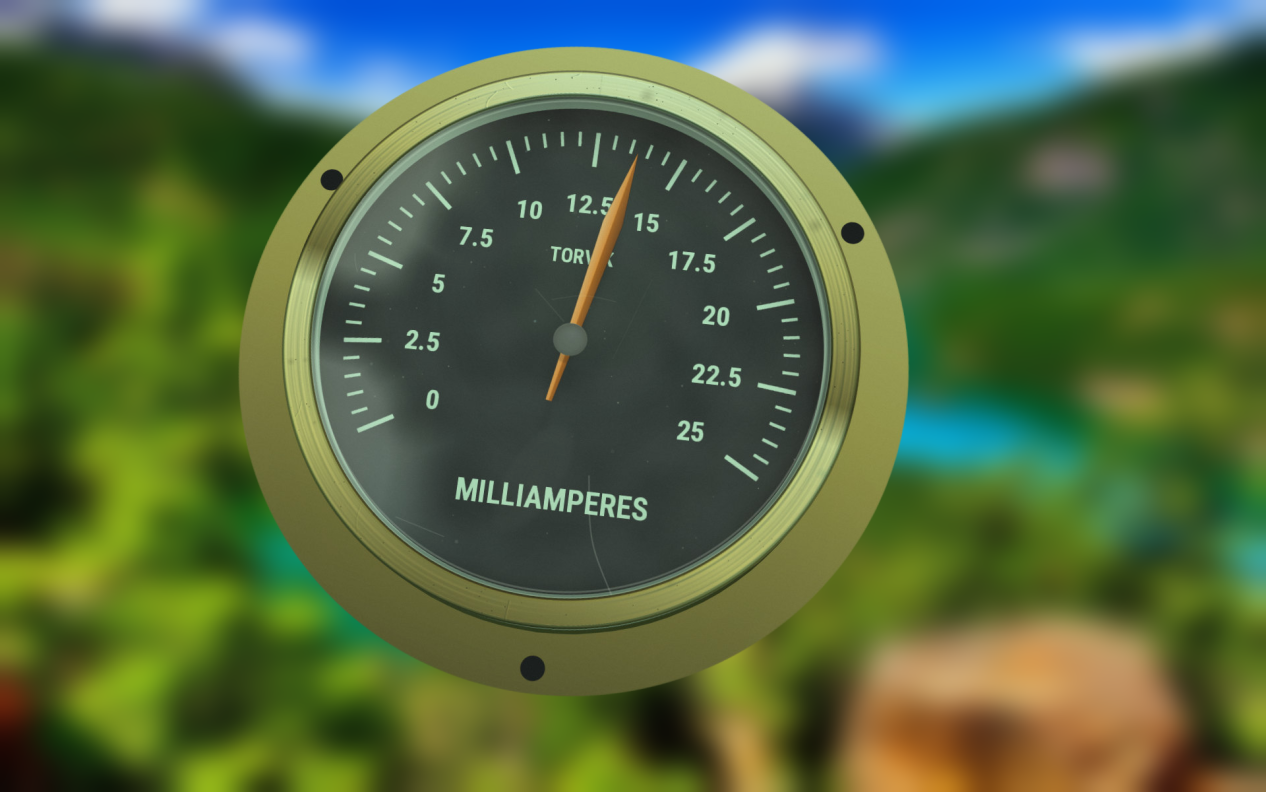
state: 13.75 mA
